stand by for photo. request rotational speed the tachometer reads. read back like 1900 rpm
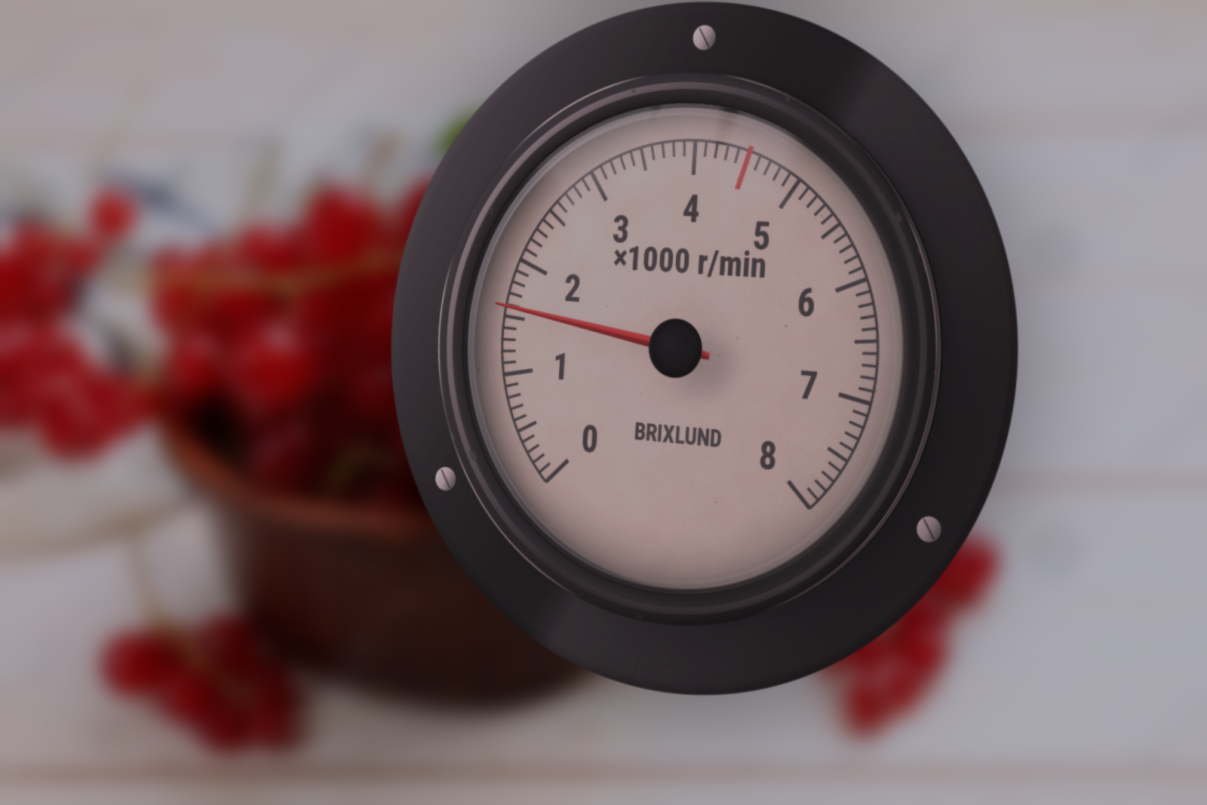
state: 1600 rpm
